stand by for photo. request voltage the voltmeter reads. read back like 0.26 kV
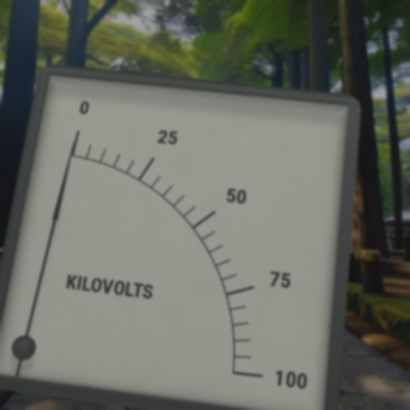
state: 0 kV
